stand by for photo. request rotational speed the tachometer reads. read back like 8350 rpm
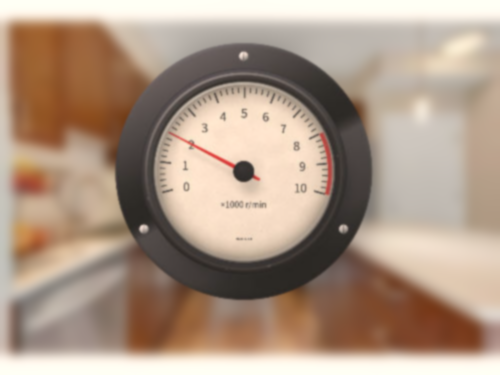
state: 2000 rpm
